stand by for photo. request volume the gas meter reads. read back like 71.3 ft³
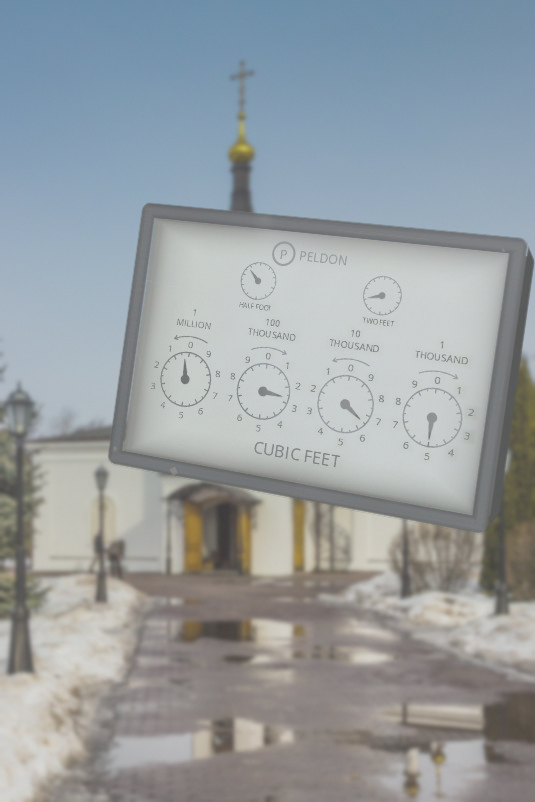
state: 26500 ft³
